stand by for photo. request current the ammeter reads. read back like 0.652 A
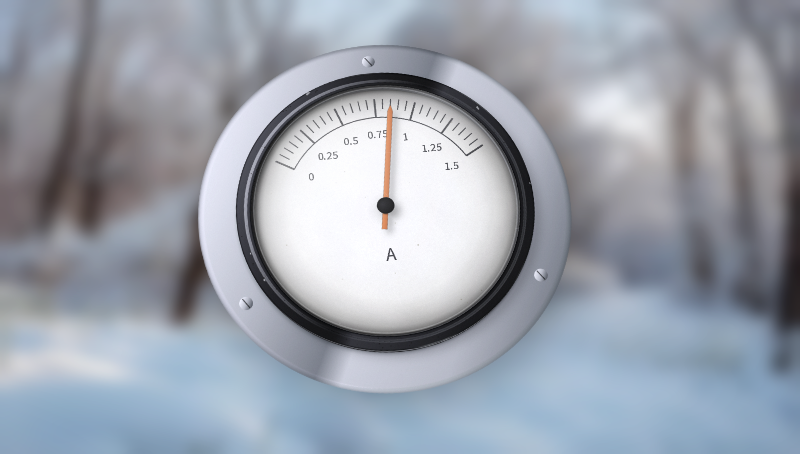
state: 0.85 A
